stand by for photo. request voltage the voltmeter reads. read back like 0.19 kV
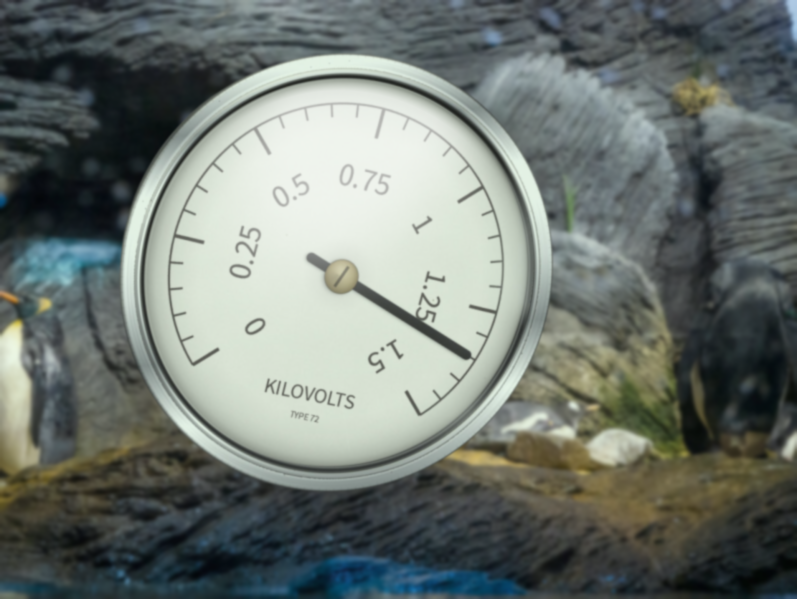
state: 1.35 kV
